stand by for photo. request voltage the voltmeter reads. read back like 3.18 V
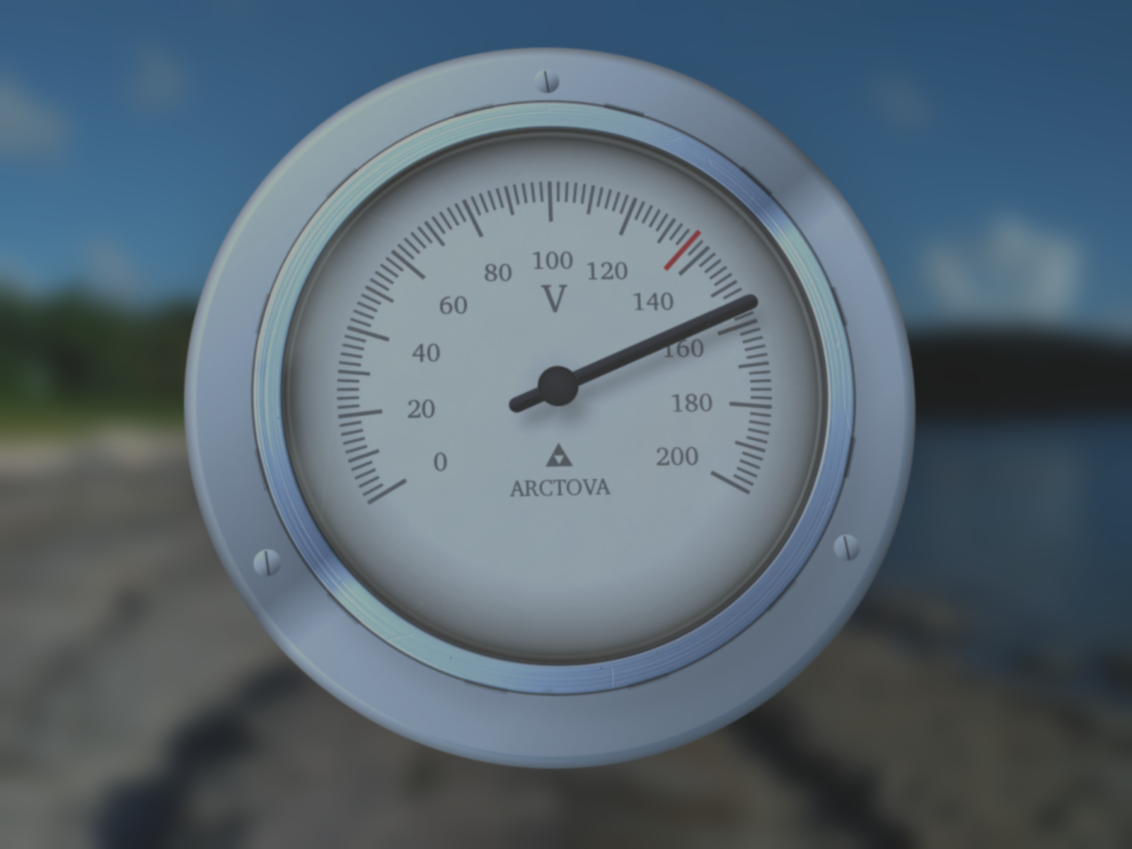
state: 156 V
